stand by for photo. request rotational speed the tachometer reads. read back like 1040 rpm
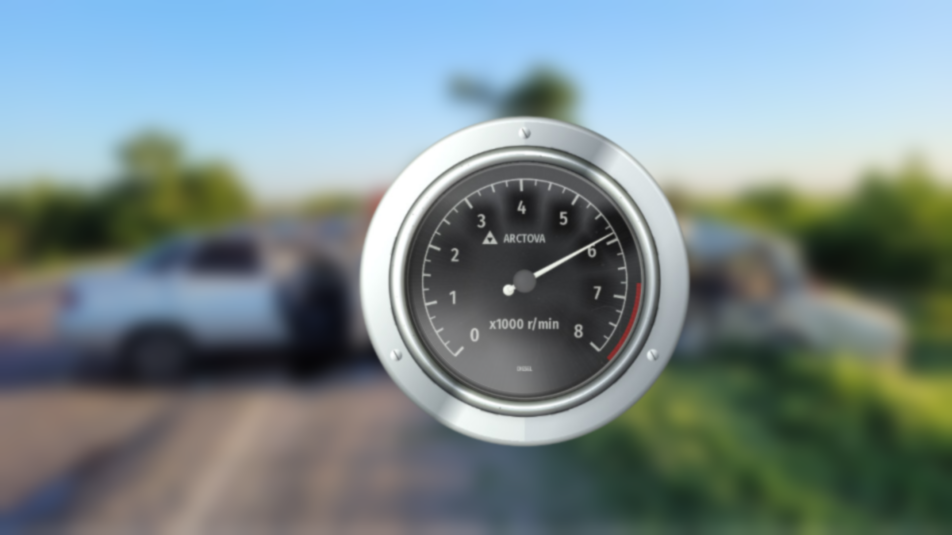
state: 5875 rpm
